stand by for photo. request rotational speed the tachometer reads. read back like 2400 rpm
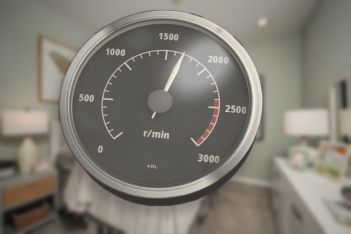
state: 1700 rpm
